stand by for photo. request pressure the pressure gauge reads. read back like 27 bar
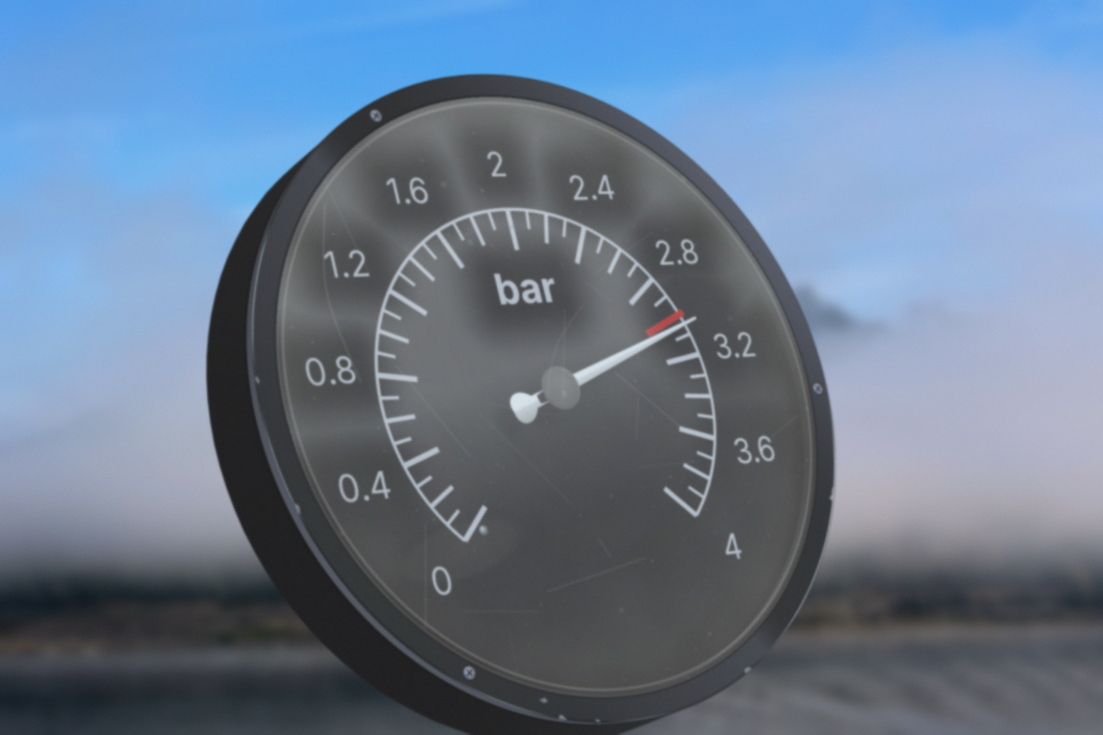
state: 3.05 bar
